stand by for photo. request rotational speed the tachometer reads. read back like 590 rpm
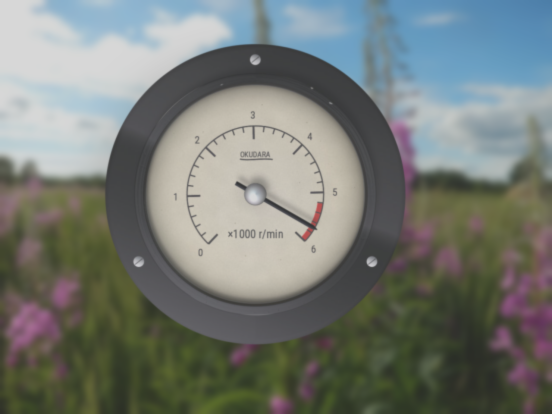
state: 5700 rpm
